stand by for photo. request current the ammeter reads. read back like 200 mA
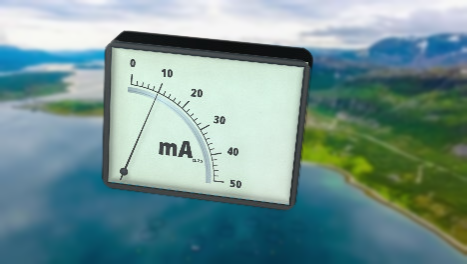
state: 10 mA
